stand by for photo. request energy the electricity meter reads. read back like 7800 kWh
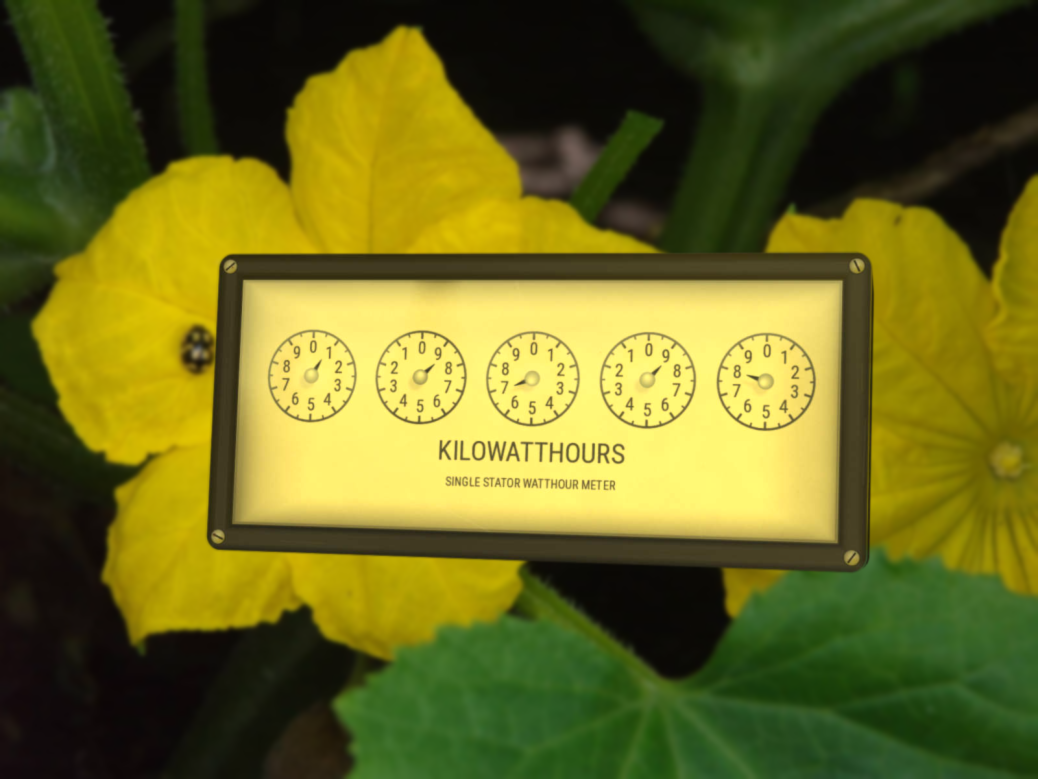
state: 8688 kWh
